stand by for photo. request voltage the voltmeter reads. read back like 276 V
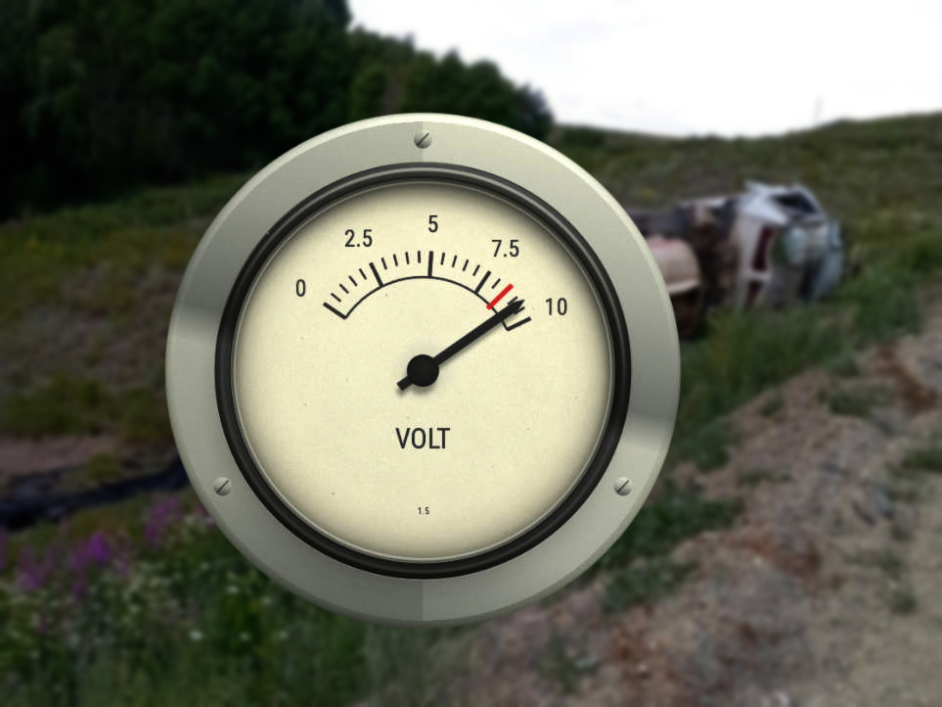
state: 9.25 V
